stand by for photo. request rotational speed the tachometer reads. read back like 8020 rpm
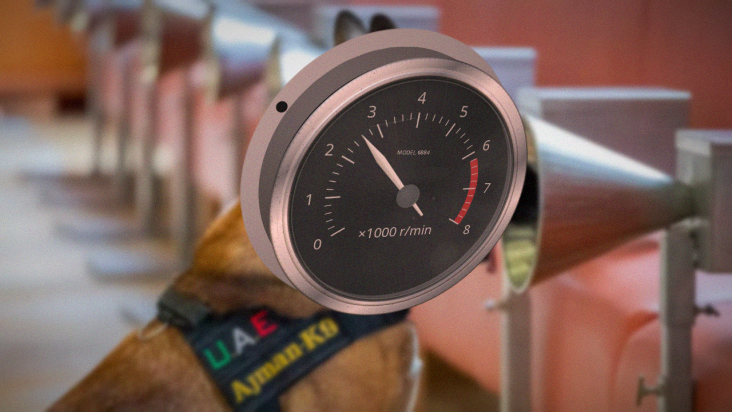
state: 2600 rpm
